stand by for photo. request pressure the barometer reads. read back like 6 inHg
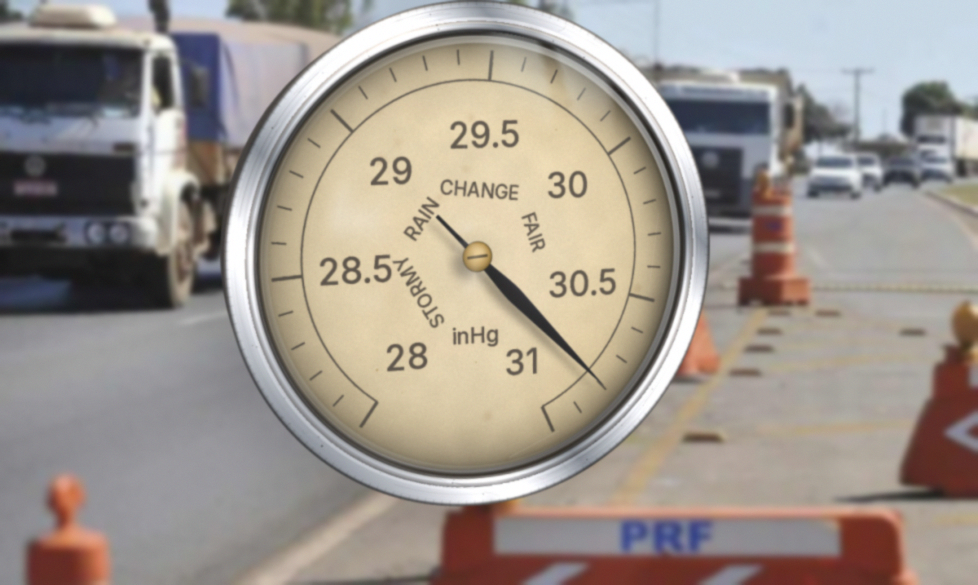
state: 30.8 inHg
